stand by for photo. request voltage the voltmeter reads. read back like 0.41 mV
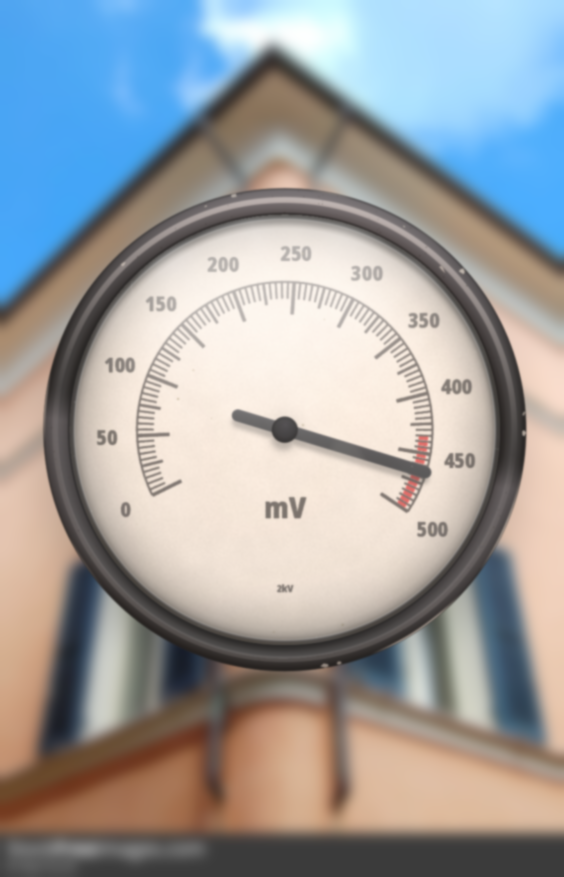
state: 465 mV
